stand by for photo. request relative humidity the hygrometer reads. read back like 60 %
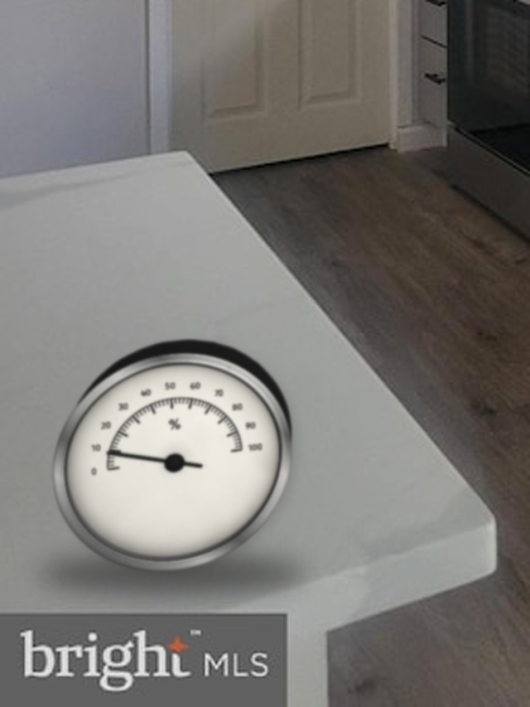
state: 10 %
